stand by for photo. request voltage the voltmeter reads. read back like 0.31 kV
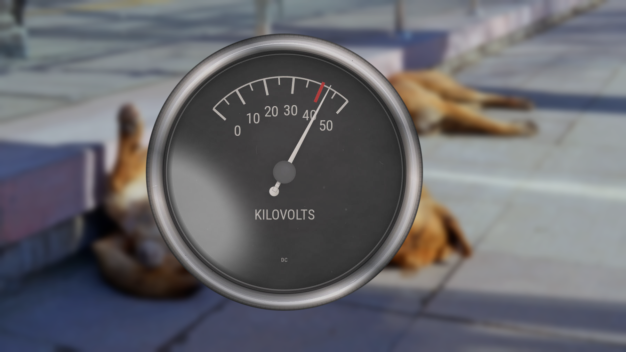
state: 42.5 kV
